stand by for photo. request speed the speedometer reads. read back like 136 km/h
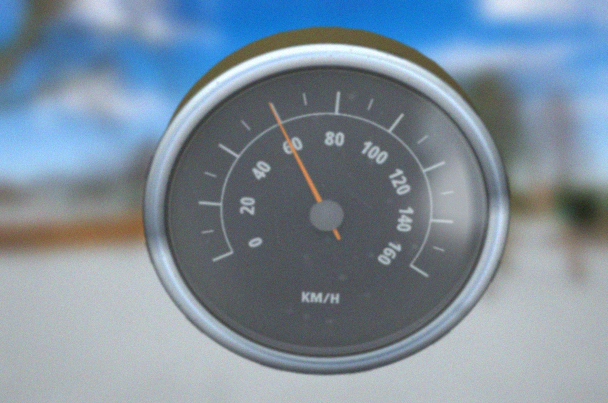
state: 60 km/h
